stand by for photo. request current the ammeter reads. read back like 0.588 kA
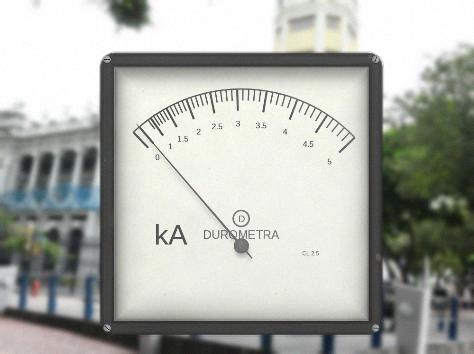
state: 0.5 kA
